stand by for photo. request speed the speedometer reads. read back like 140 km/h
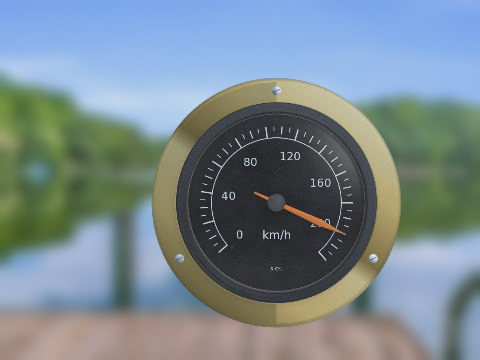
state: 200 km/h
